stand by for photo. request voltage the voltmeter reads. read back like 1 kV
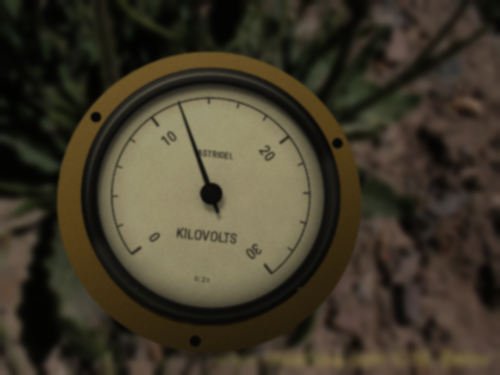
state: 12 kV
